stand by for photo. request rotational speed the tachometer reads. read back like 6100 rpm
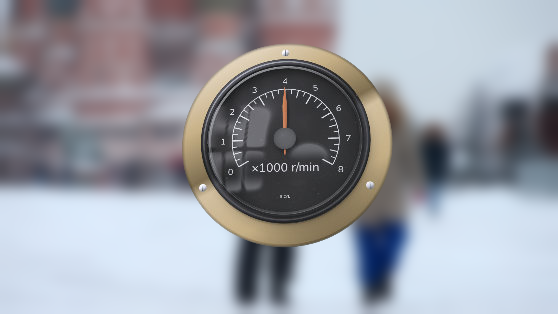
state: 4000 rpm
